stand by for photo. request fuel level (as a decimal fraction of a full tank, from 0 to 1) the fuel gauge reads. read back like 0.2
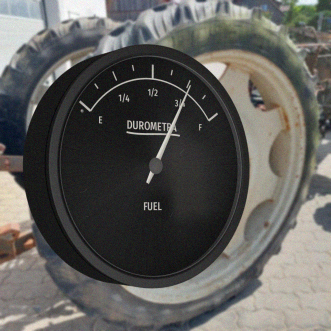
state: 0.75
